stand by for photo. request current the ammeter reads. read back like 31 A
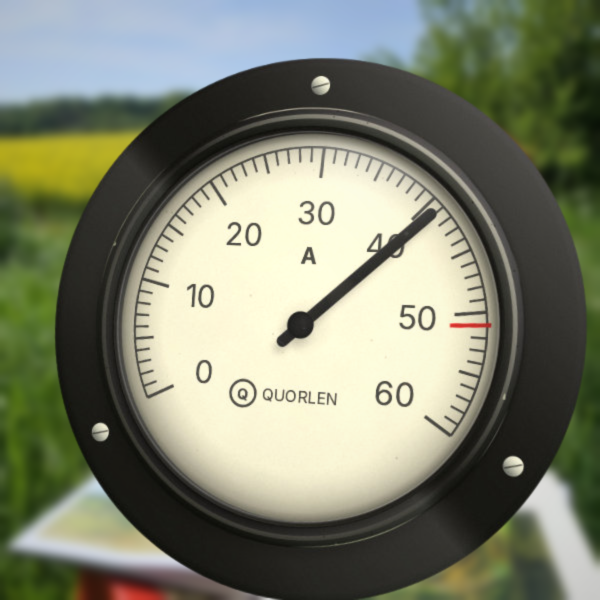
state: 41 A
